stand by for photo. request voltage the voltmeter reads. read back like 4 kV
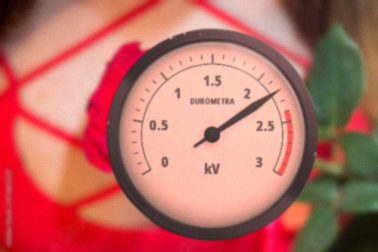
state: 2.2 kV
